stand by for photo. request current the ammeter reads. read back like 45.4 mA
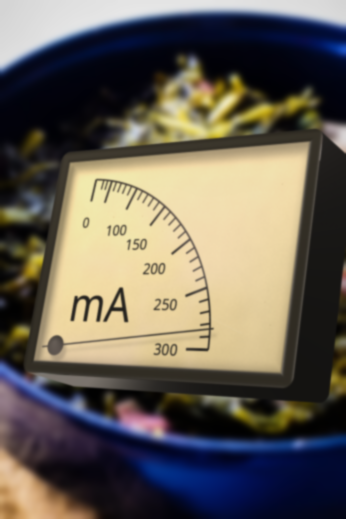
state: 285 mA
